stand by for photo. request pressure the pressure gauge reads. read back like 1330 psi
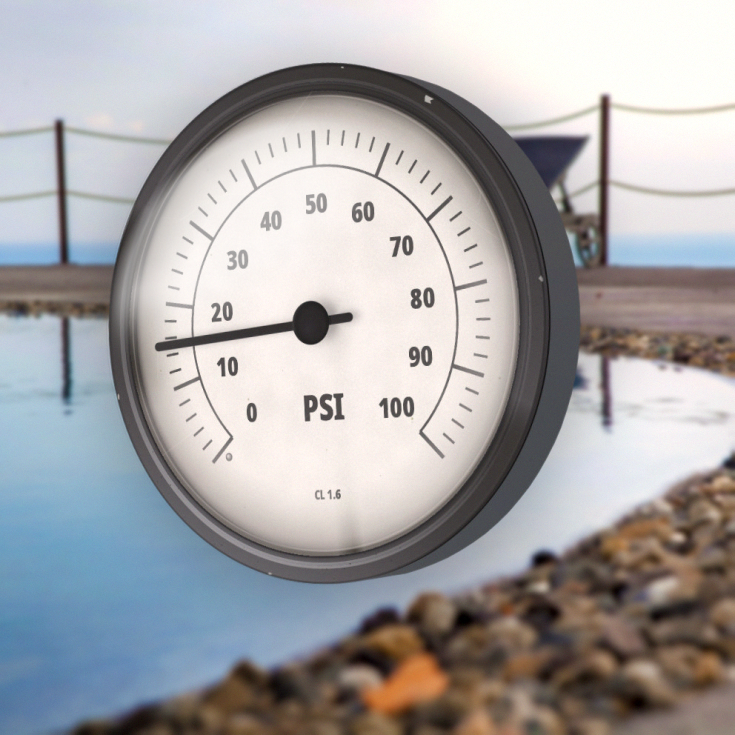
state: 15 psi
